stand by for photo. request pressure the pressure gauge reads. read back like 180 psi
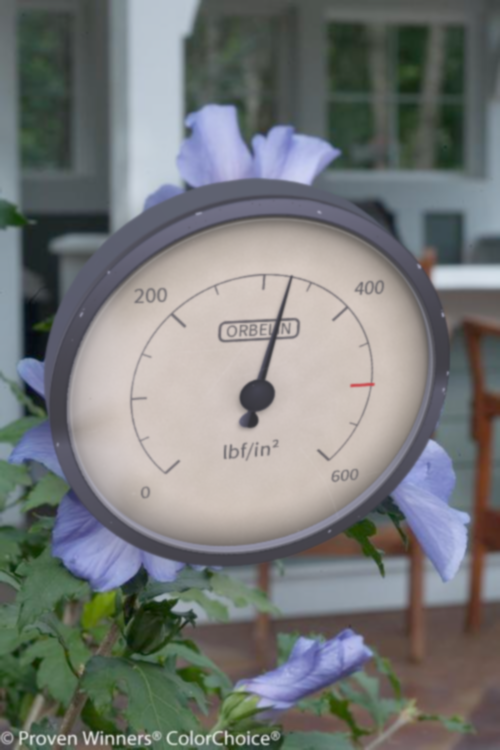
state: 325 psi
